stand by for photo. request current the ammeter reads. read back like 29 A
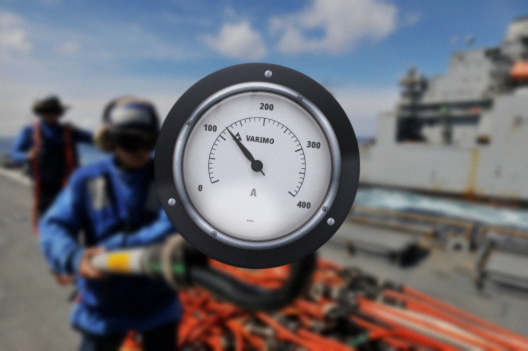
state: 120 A
